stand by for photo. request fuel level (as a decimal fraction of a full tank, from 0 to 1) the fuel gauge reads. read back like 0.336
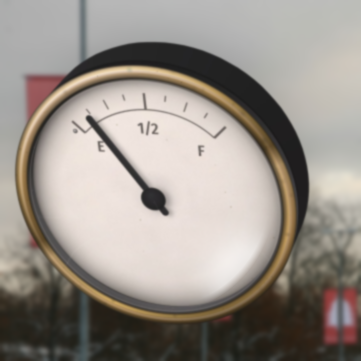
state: 0.125
